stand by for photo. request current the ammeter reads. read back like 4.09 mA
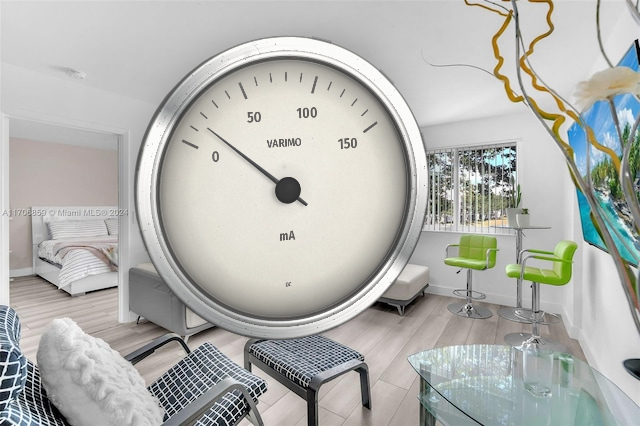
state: 15 mA
